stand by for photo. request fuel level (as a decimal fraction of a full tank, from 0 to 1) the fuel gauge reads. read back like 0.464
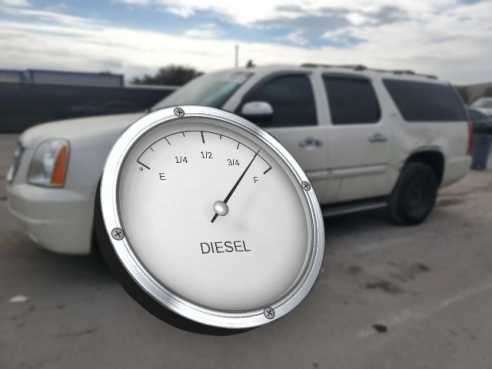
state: 0.875
